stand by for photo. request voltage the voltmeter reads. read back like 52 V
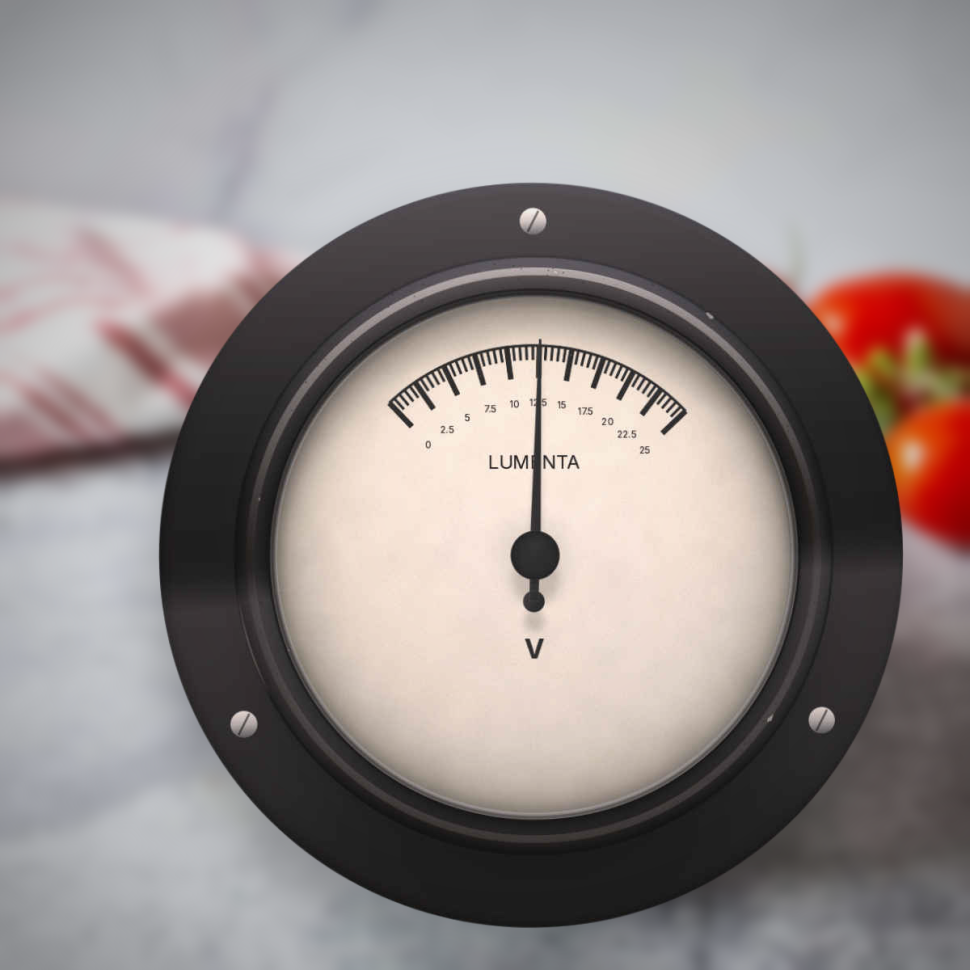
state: 12.5 V
